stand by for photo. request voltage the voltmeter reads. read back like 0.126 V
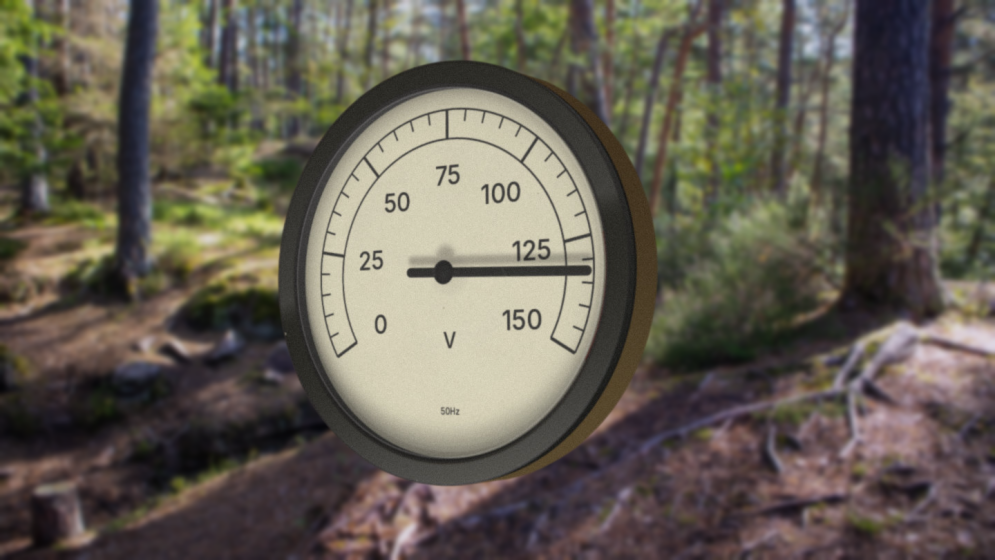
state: 132.5 V
